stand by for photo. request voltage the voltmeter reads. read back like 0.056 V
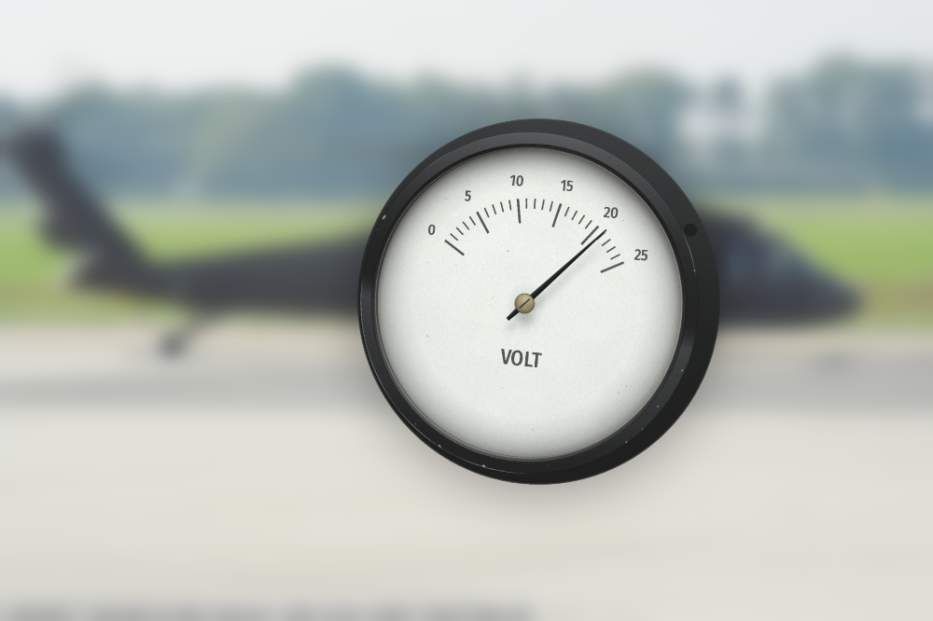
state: 21 V
